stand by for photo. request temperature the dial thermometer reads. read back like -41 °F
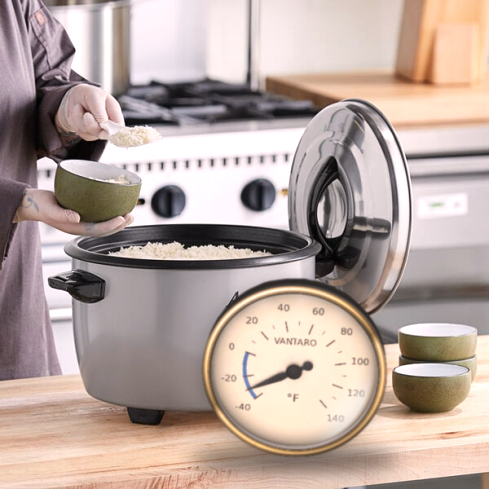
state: -30 °F
